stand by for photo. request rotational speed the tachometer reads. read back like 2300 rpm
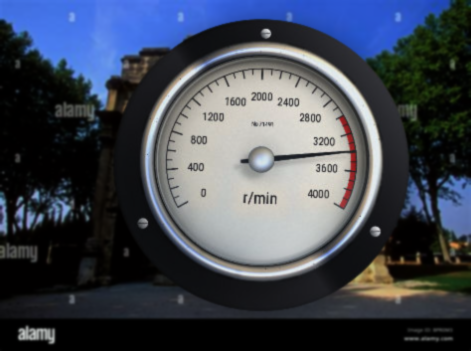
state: 3400 rpm
